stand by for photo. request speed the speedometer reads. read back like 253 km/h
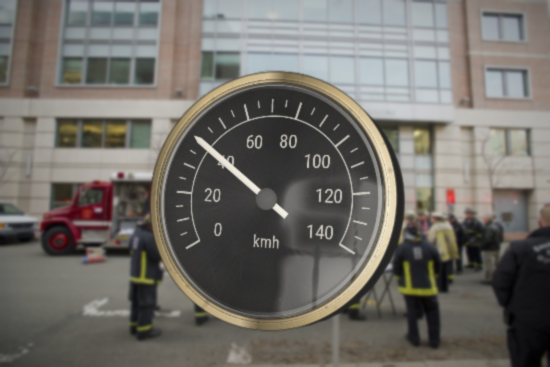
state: 40 km/h
